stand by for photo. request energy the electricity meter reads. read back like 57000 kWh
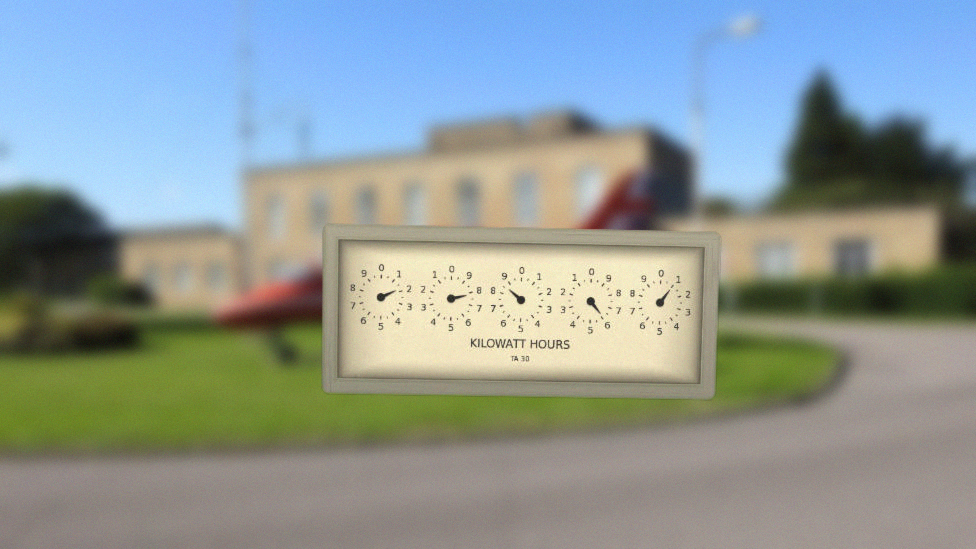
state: 17861 kWh
